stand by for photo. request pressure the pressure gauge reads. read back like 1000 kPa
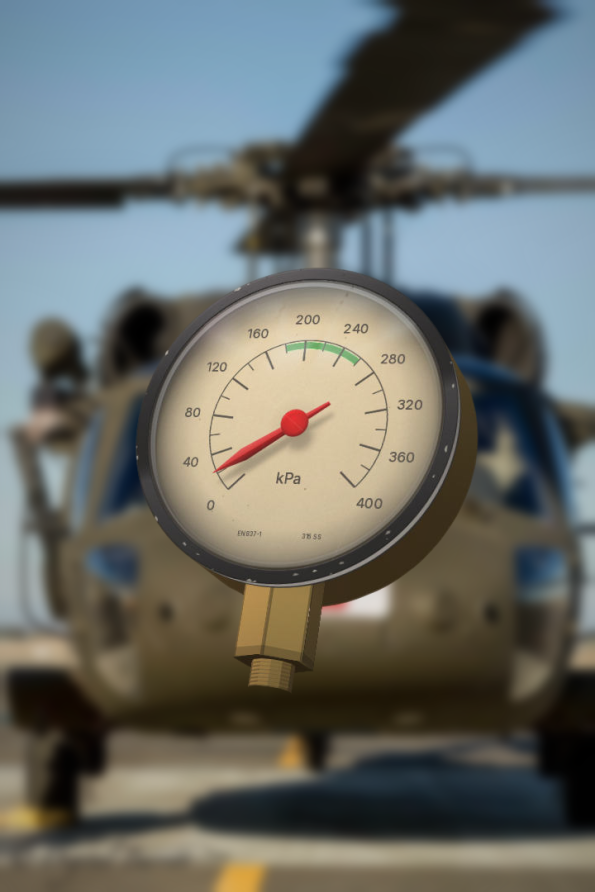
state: 20 kPa
